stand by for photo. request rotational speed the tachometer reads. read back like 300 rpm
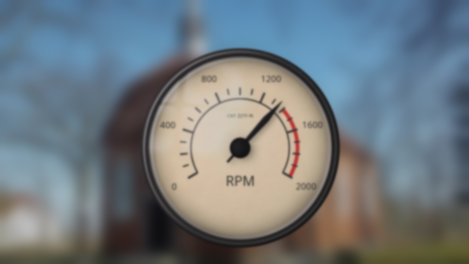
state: 1350 rpm
